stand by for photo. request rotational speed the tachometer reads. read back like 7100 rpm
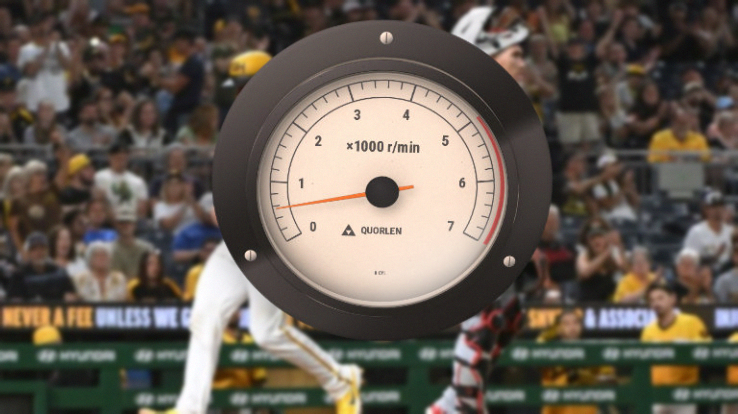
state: 600 rpm
